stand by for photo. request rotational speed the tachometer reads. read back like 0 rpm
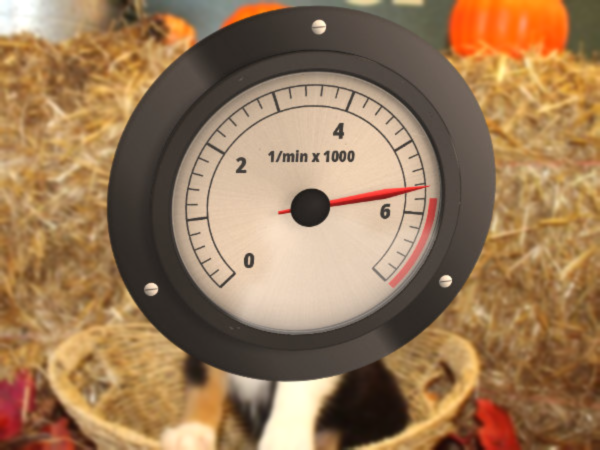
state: 5600 rpm
